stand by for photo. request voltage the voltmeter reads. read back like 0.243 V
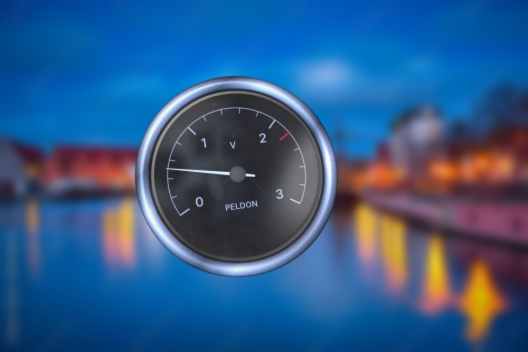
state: 0.5 V
